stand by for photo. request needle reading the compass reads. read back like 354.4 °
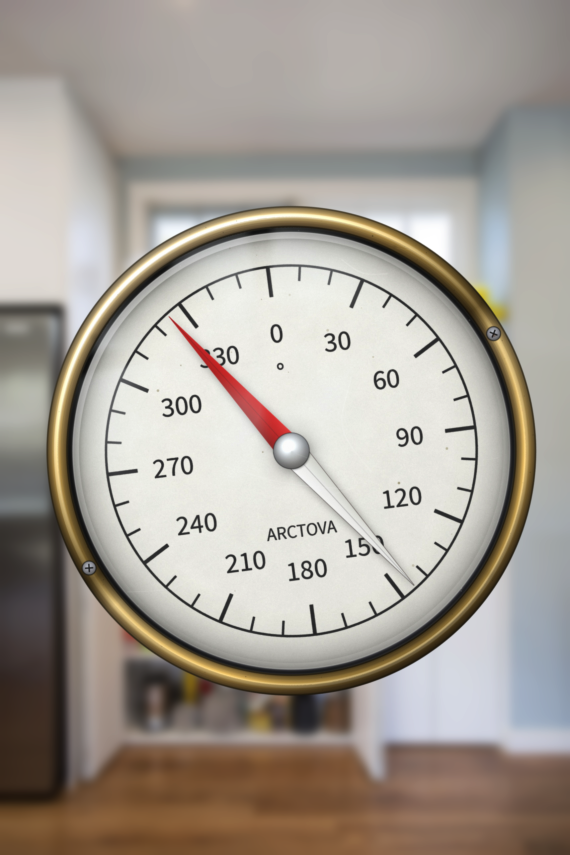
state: 325 °
